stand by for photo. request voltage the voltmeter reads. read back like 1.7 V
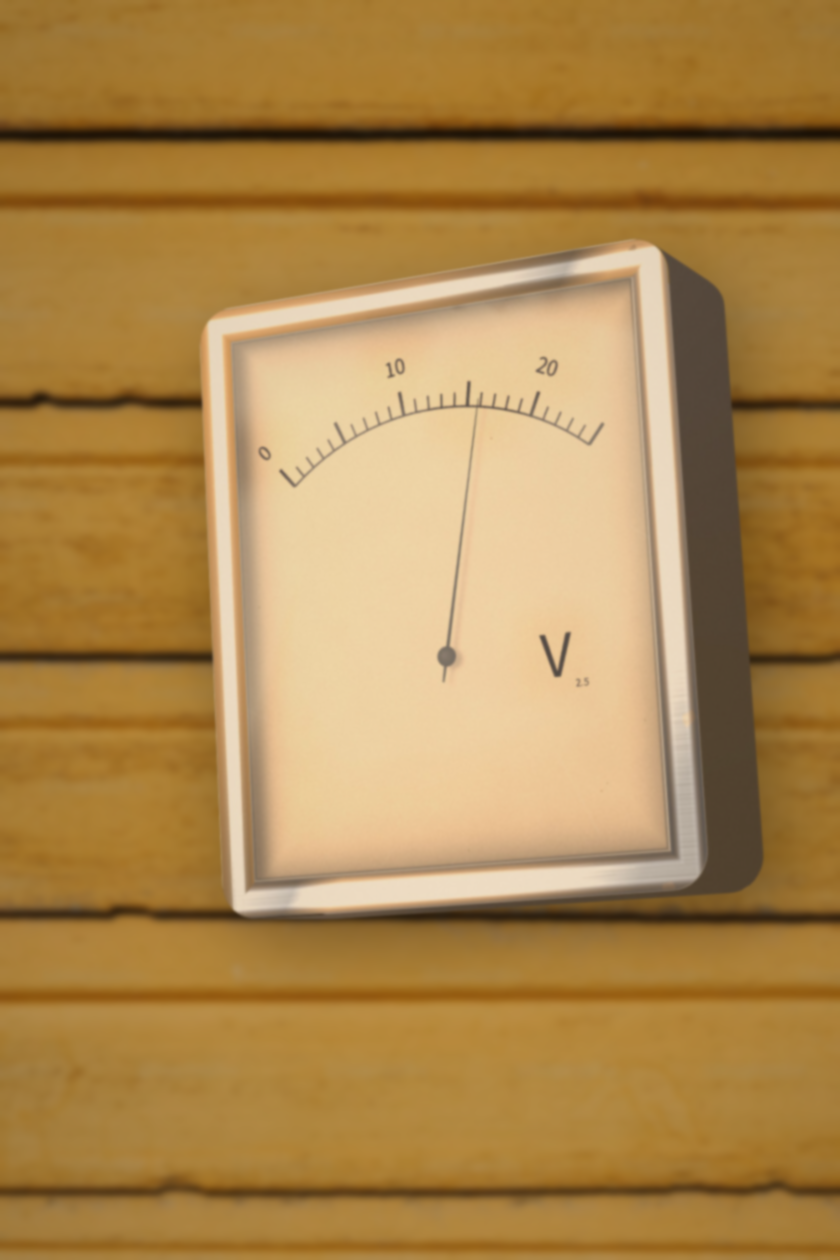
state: 16 V
